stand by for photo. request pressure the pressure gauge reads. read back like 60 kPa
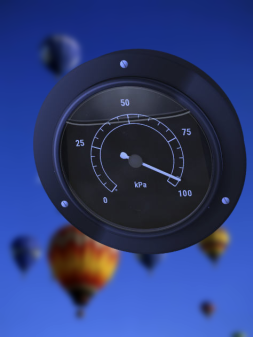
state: 95 kPa
